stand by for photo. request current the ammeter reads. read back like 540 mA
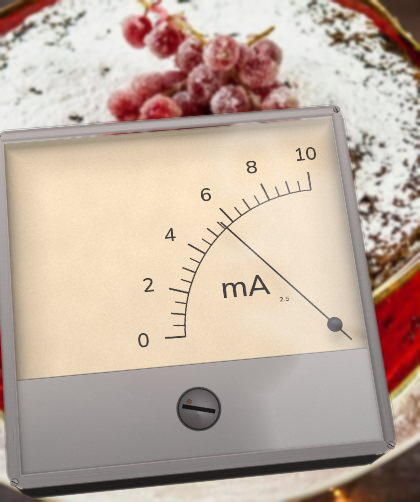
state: 5.5 mA
